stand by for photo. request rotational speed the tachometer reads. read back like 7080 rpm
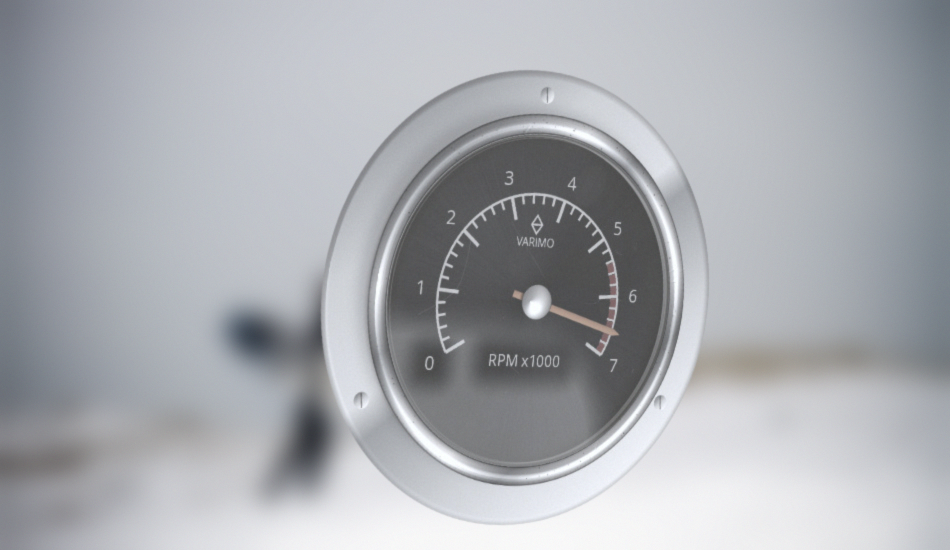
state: 6600 rpm
